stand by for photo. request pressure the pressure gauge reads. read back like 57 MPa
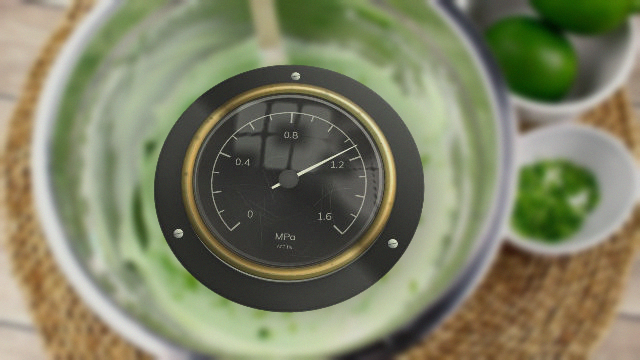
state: 1.15 MPa
